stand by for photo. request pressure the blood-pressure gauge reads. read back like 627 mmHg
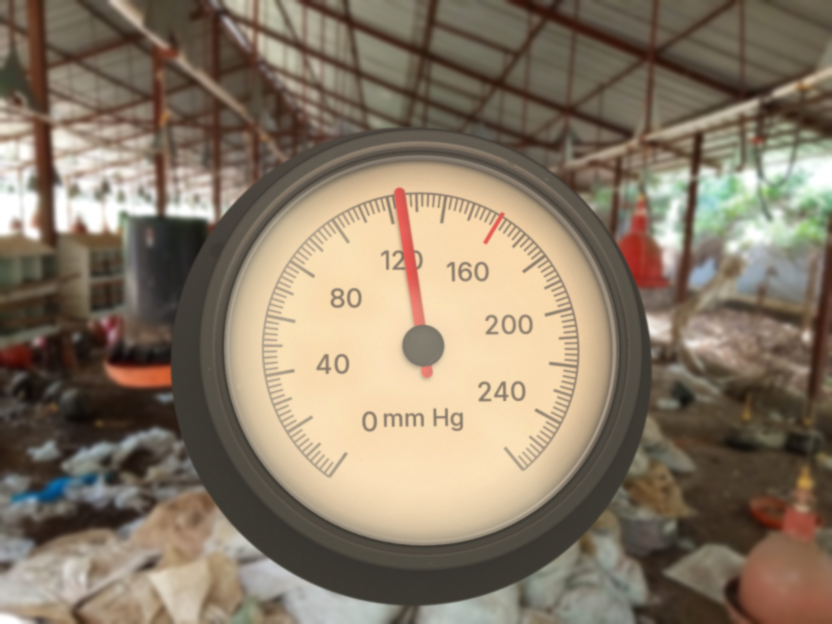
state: 124 mmHg
